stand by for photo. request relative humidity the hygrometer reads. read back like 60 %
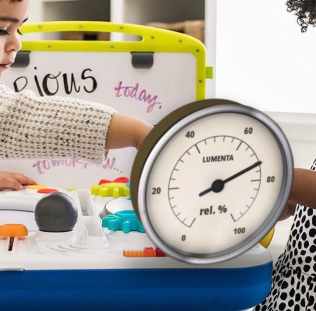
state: 72 %
